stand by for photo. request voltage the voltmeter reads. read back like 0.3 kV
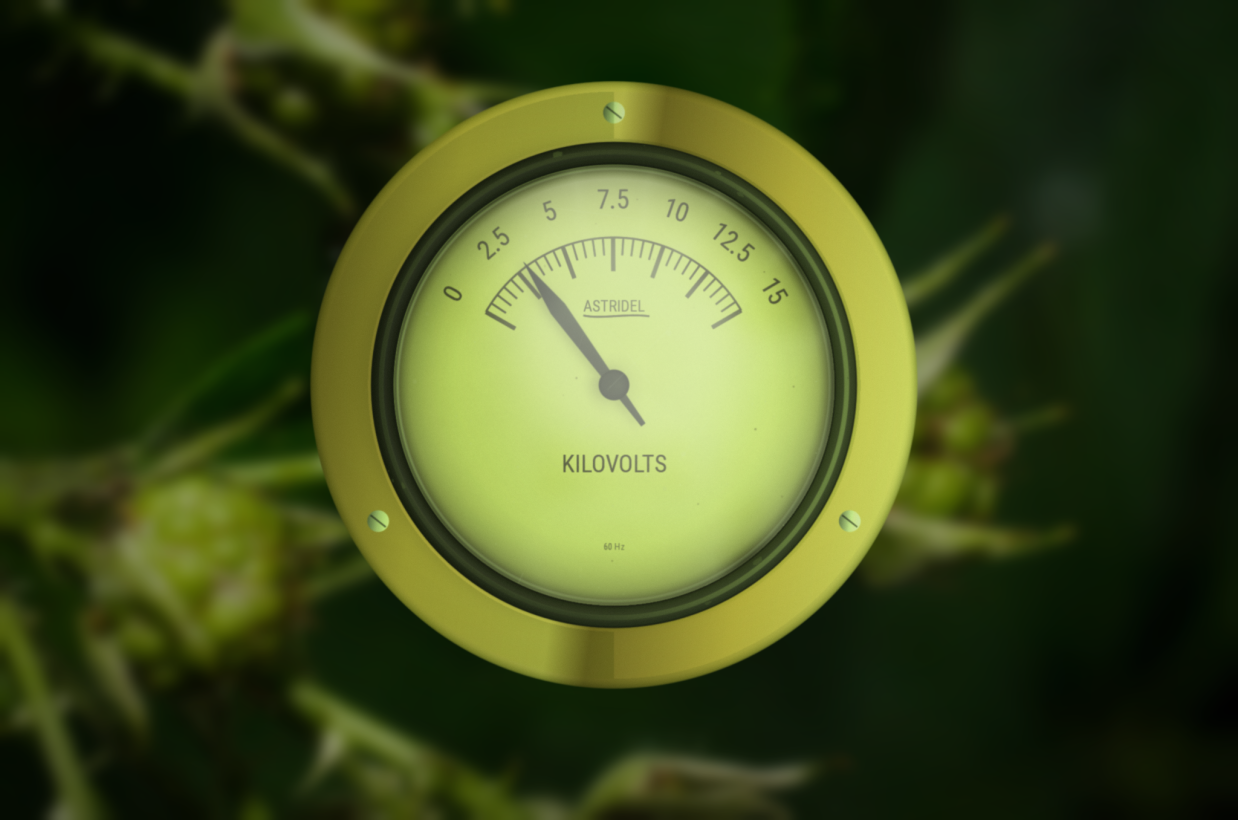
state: 3 kV
